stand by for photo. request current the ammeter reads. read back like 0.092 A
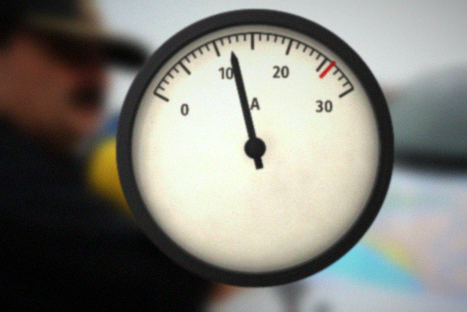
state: 12 A
